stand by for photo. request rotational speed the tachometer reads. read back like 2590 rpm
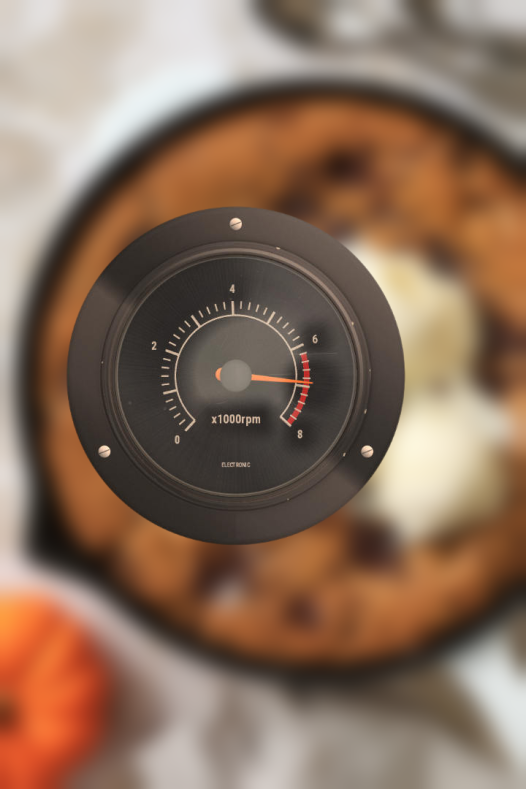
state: 6900 rpm
